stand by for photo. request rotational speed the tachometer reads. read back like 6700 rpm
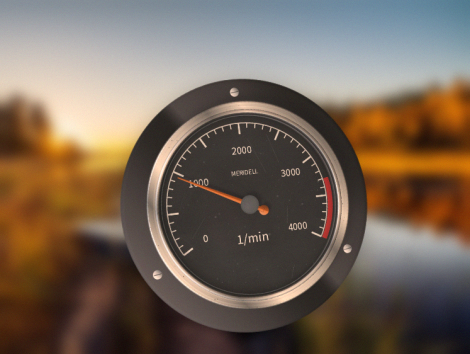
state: 950 rpm
